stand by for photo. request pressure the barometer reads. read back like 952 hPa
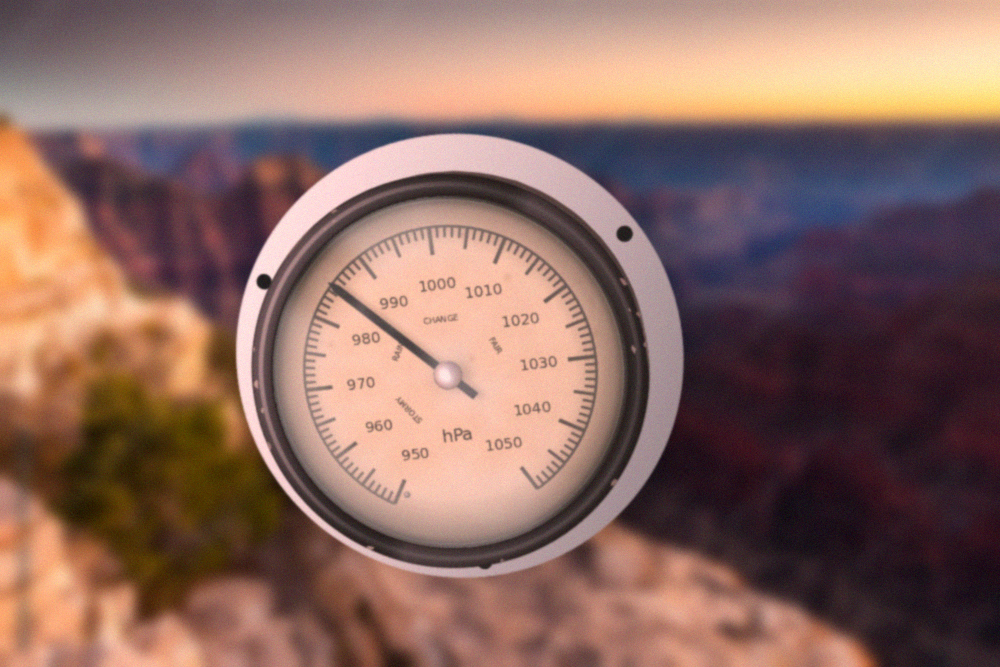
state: 985 hPa
